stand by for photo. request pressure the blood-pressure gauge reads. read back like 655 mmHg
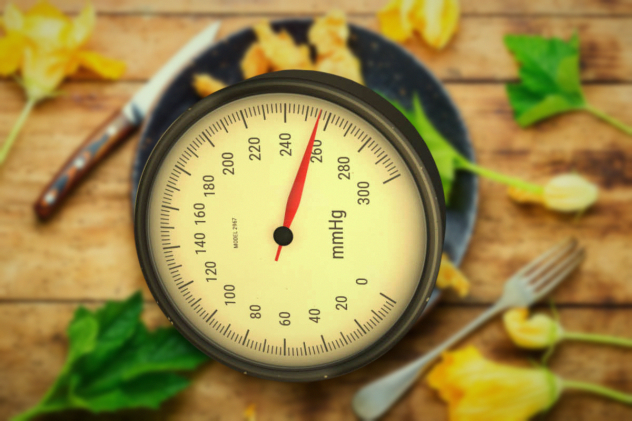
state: 256 mmHg
